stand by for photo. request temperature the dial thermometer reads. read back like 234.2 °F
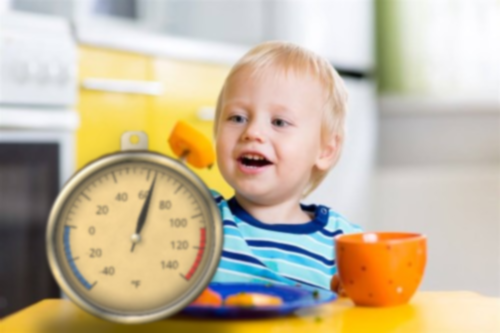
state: 64 °F
